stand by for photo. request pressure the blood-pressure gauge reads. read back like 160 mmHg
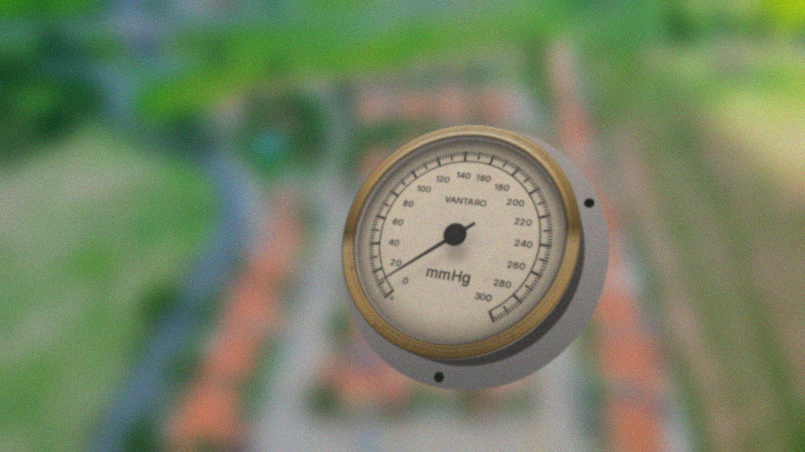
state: 10 mmHg
